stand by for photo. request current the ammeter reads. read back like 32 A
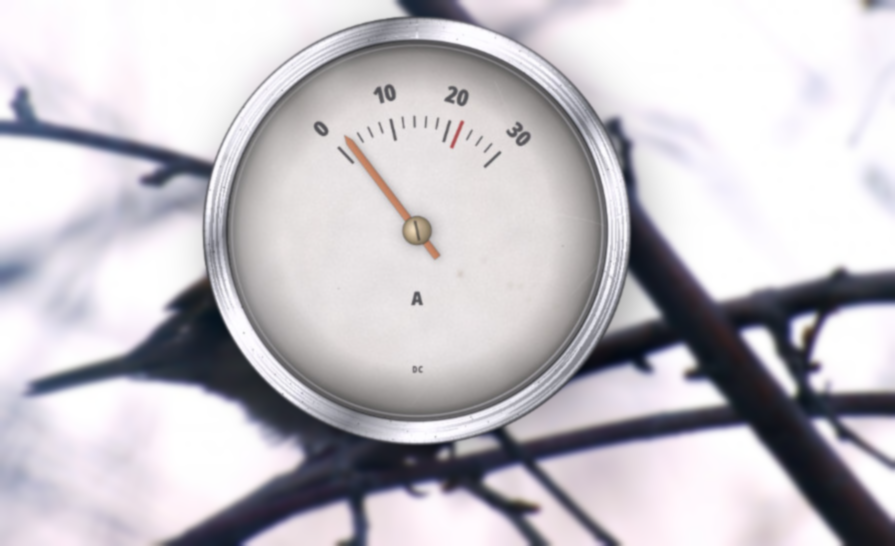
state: 2 A
